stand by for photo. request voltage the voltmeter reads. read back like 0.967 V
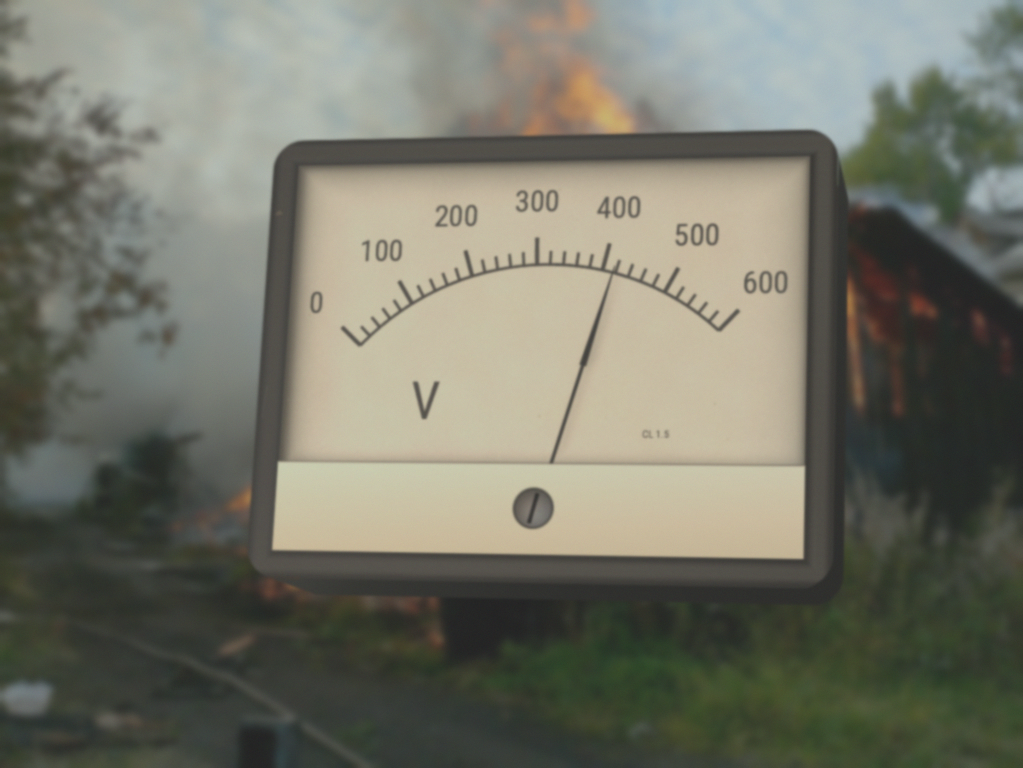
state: 420 V
